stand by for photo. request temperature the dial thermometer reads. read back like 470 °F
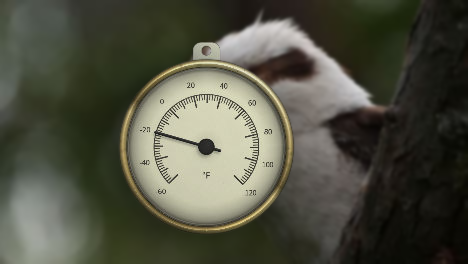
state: -20 °F
